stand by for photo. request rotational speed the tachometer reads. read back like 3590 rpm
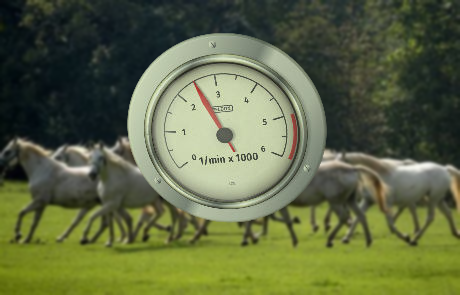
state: 2500 rpm
